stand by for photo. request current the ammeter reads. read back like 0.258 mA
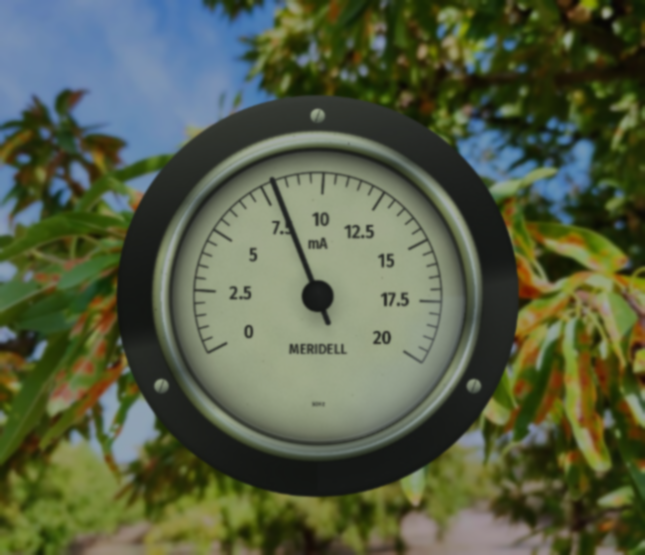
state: 8 mA
